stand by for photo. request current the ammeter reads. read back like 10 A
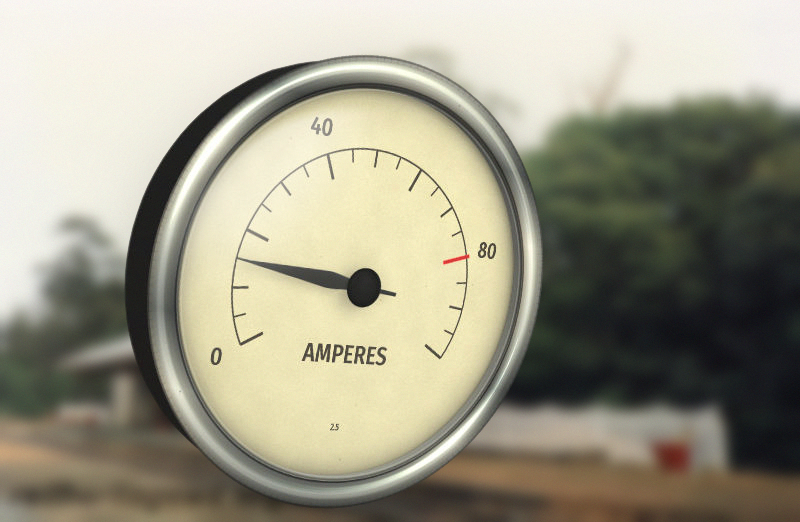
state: 15 A
